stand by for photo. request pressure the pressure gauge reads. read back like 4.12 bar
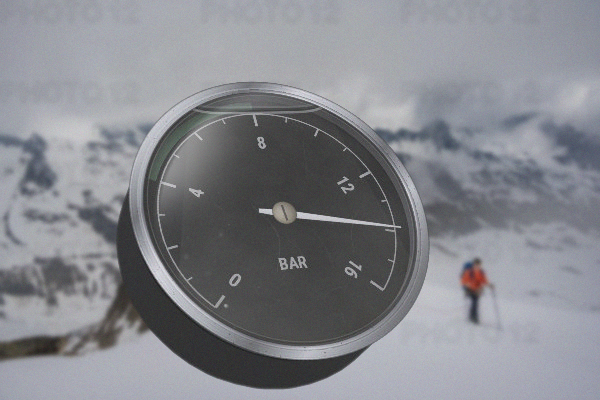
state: 14 bar
